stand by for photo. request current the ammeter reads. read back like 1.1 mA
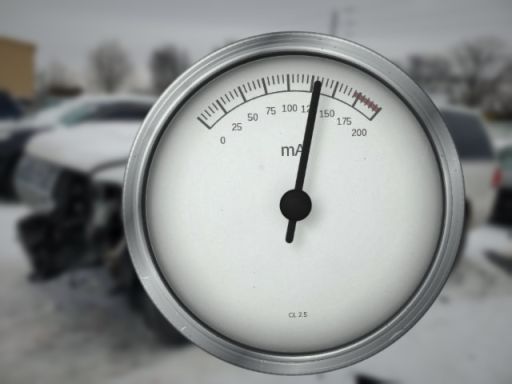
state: 130 mA
